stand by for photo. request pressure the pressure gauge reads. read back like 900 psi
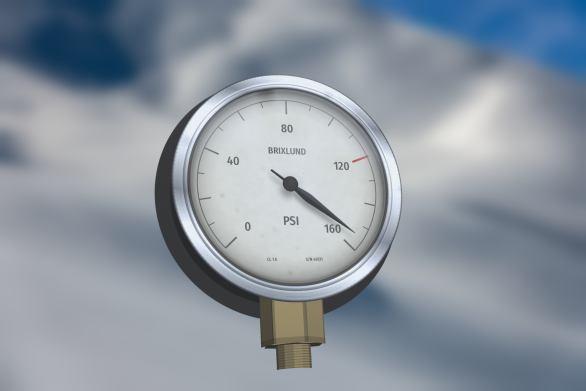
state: 155 psi
